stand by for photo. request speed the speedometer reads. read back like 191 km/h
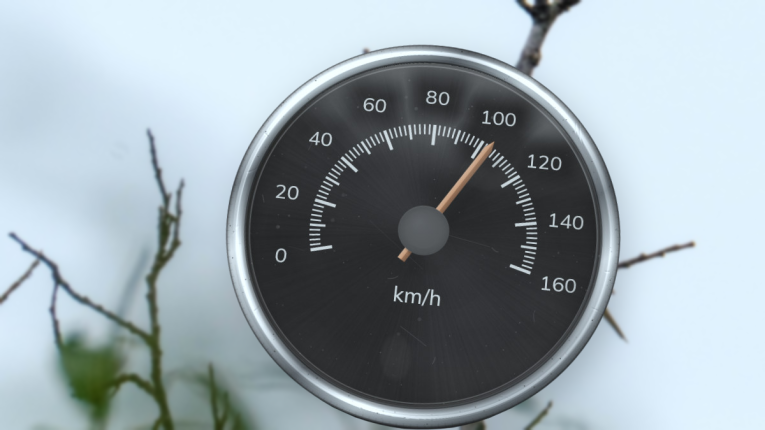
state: 104 km/h
